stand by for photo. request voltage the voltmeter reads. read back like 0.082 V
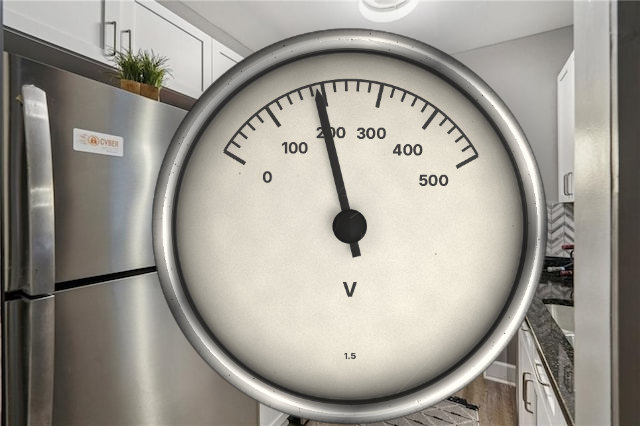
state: 190 V
